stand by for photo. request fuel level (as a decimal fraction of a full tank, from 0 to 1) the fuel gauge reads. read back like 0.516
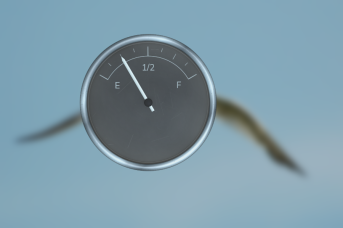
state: 0.25
